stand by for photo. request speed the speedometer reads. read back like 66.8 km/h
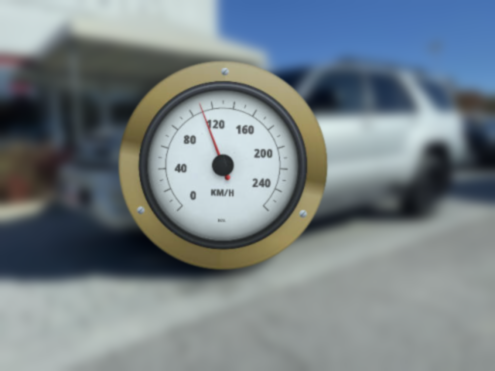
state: 110 km/h
